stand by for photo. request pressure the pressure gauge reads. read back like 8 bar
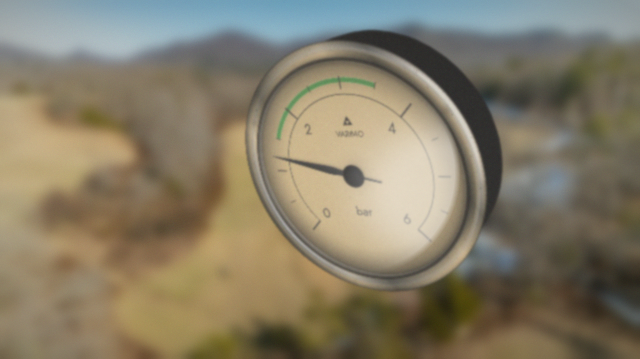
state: 1.25 bar
